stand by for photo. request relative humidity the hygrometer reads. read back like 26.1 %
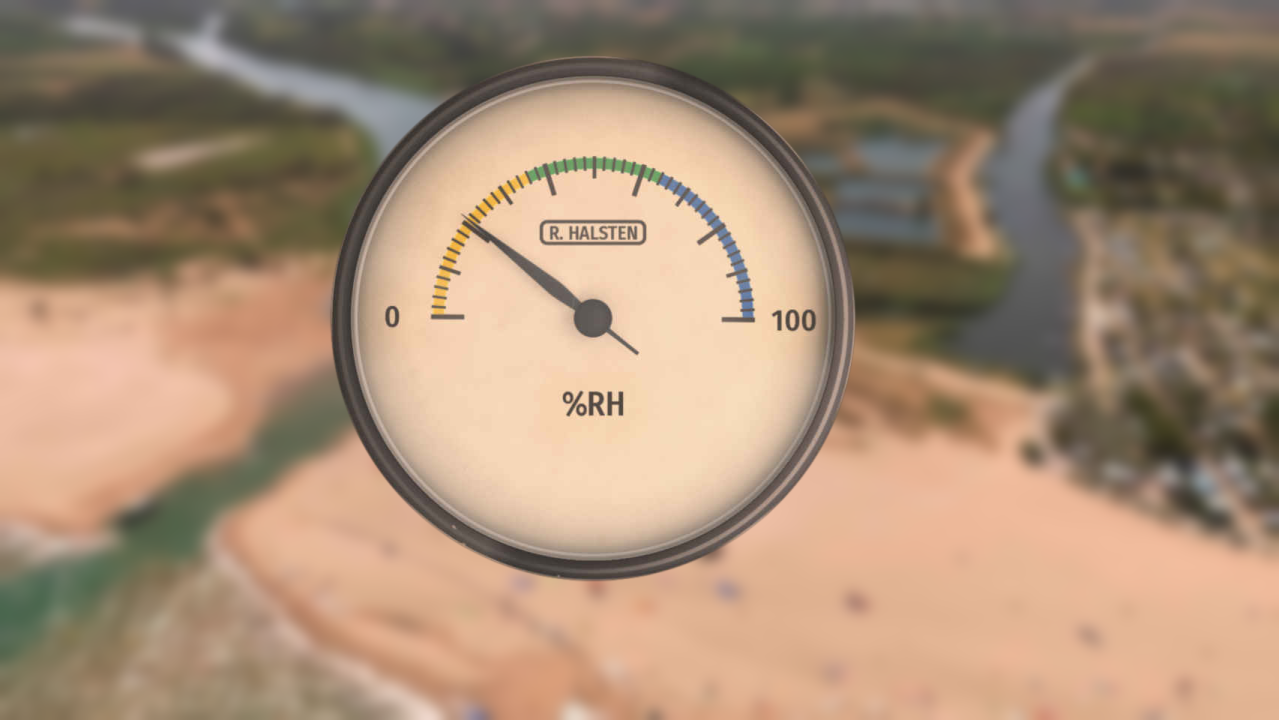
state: 21 %
